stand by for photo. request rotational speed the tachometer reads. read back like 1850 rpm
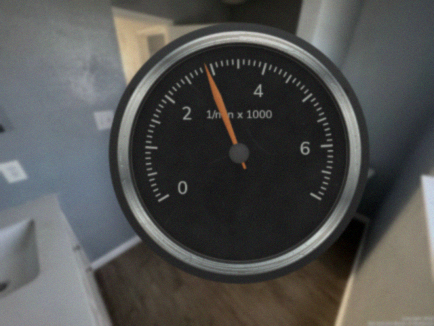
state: 2900 rpm
